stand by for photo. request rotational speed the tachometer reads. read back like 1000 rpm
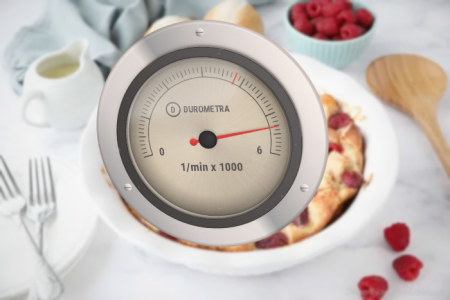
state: 5300 rpm
